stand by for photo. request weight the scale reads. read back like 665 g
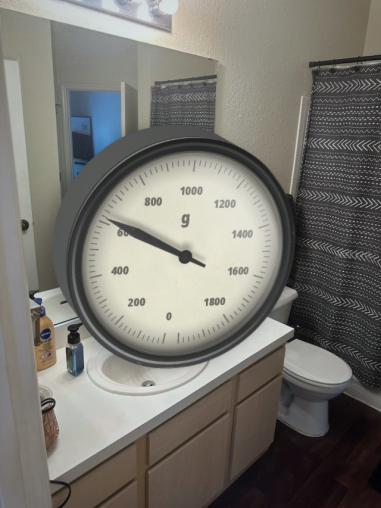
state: 620 g
